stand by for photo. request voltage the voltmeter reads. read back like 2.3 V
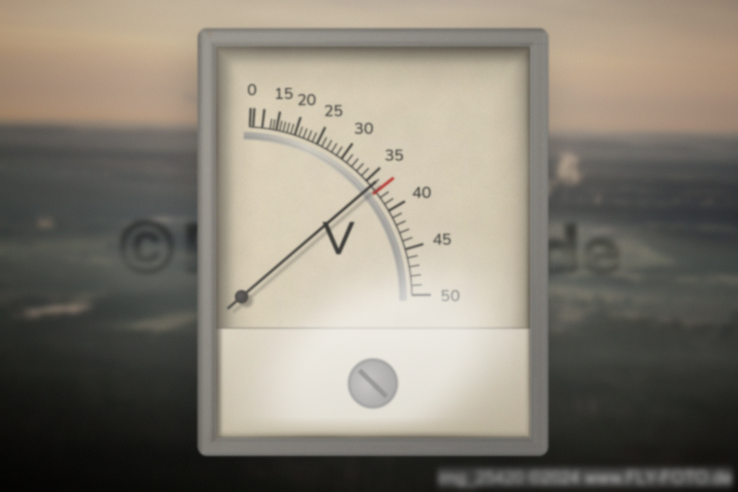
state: 36 V
